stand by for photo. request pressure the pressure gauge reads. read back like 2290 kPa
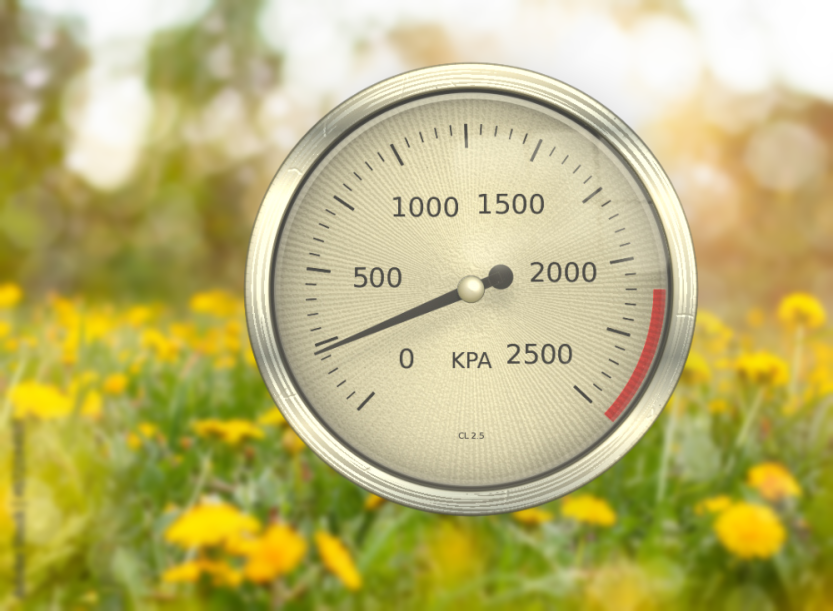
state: 225 kPa
